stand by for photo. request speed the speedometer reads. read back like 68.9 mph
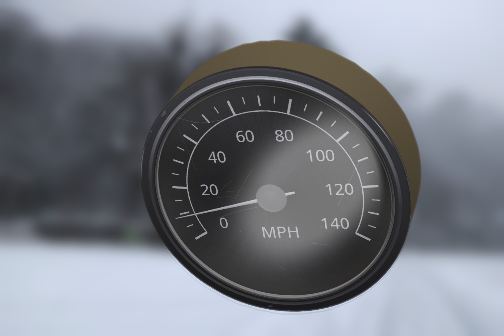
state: 10 mph
